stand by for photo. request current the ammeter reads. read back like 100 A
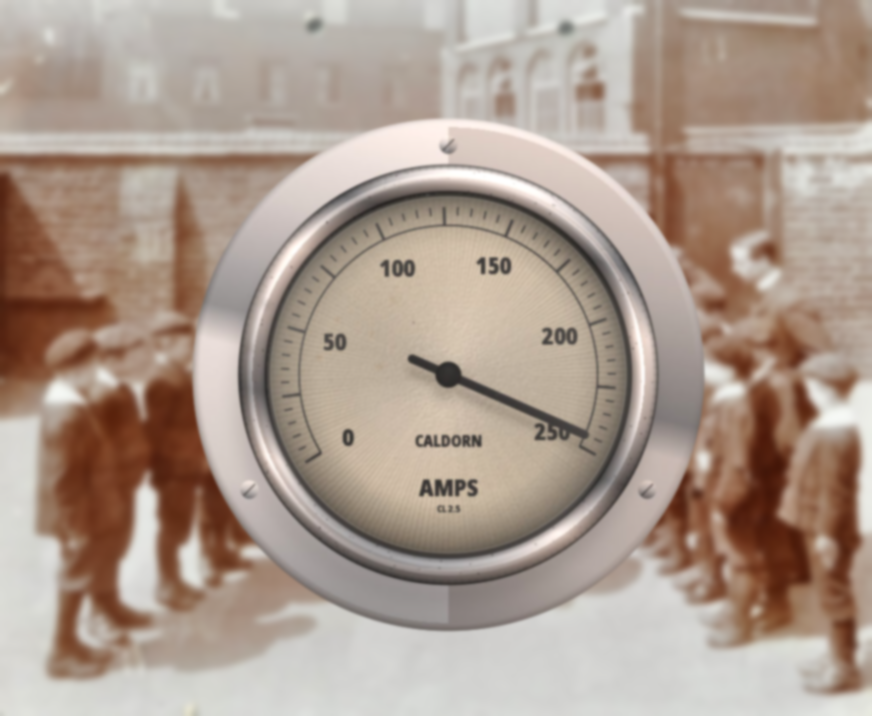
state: 245 A
